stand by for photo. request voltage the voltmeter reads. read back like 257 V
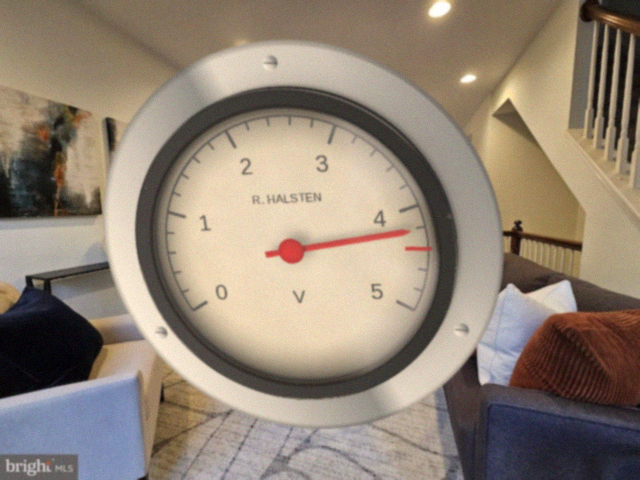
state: 4.2 V
